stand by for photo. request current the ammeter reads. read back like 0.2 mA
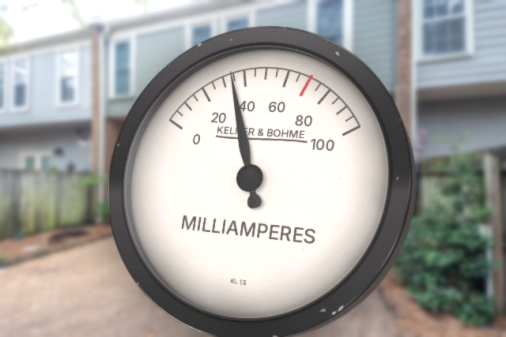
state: 35 mA
